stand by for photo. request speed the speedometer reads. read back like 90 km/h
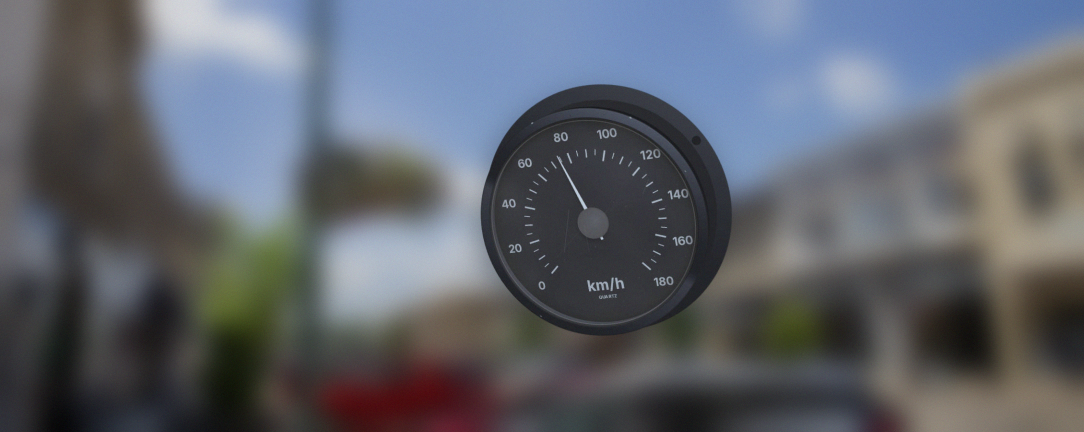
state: 75 km/h
